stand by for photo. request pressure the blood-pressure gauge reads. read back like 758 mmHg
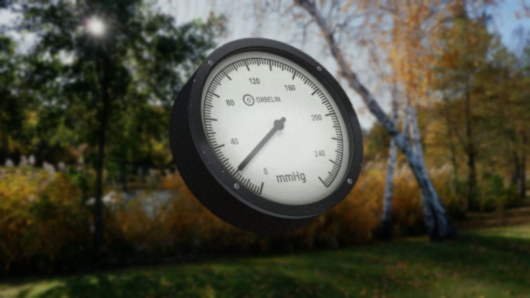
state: 20 mmHg
